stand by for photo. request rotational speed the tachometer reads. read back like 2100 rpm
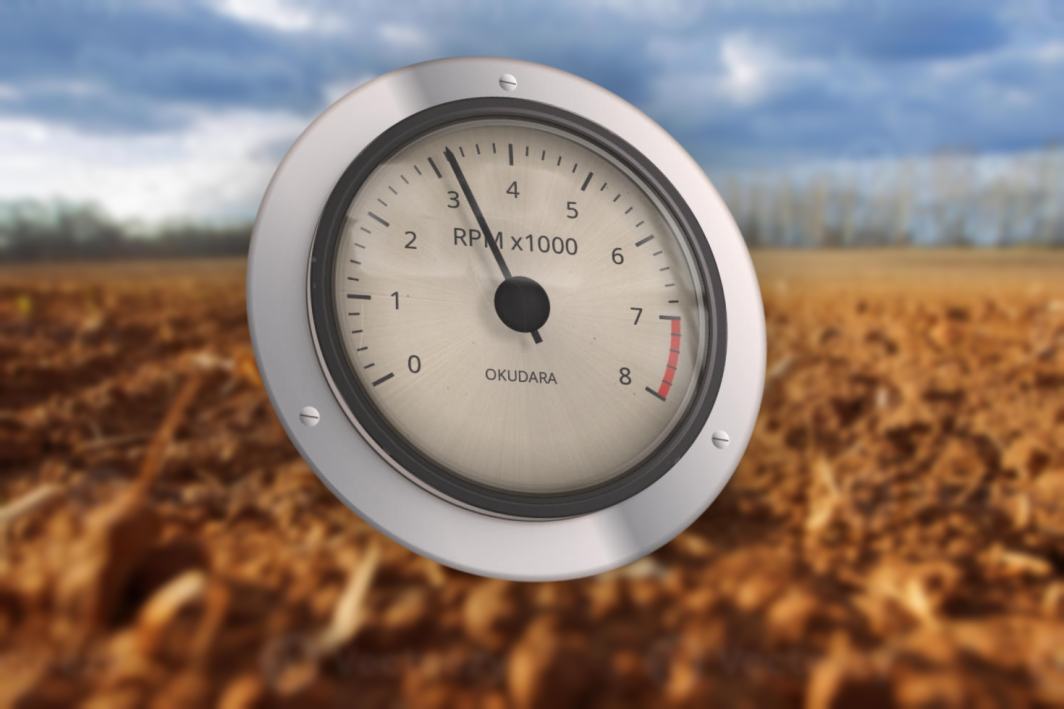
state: 3200 rpm
